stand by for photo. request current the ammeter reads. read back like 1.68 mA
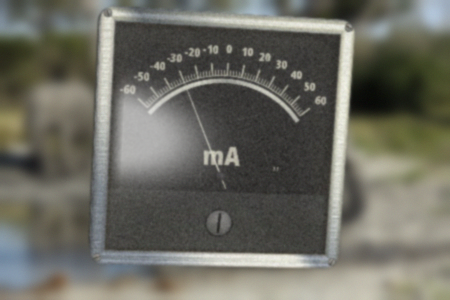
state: -30 mA
